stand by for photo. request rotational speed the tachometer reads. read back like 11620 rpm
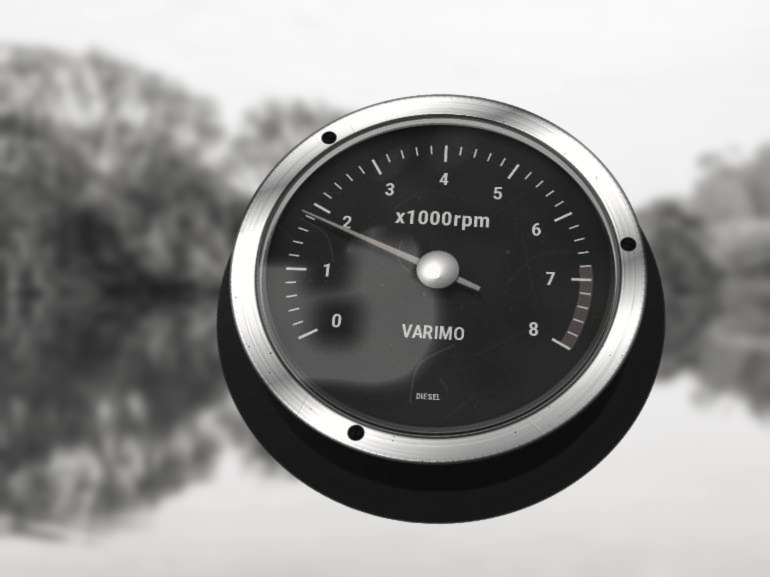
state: 1800 rpm
